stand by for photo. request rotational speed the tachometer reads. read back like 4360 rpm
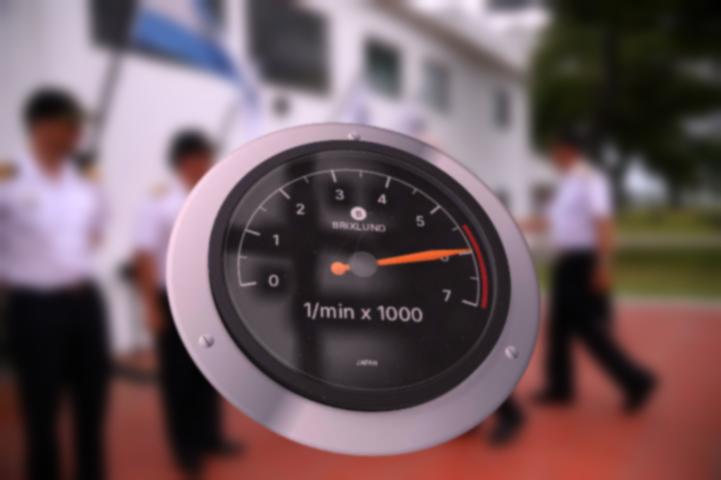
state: 6000 rpm
